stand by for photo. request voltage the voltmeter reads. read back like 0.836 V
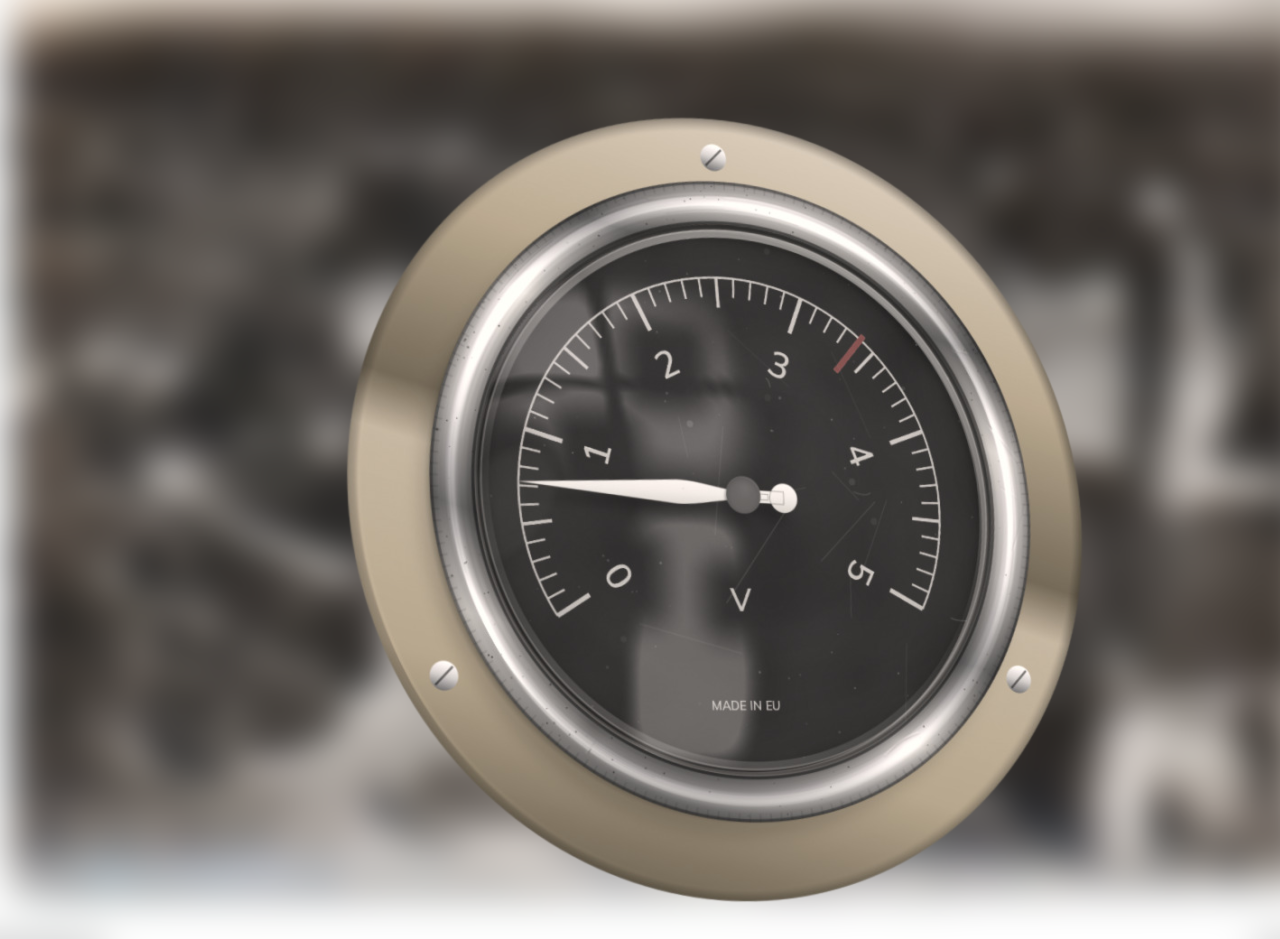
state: 0.7 V
